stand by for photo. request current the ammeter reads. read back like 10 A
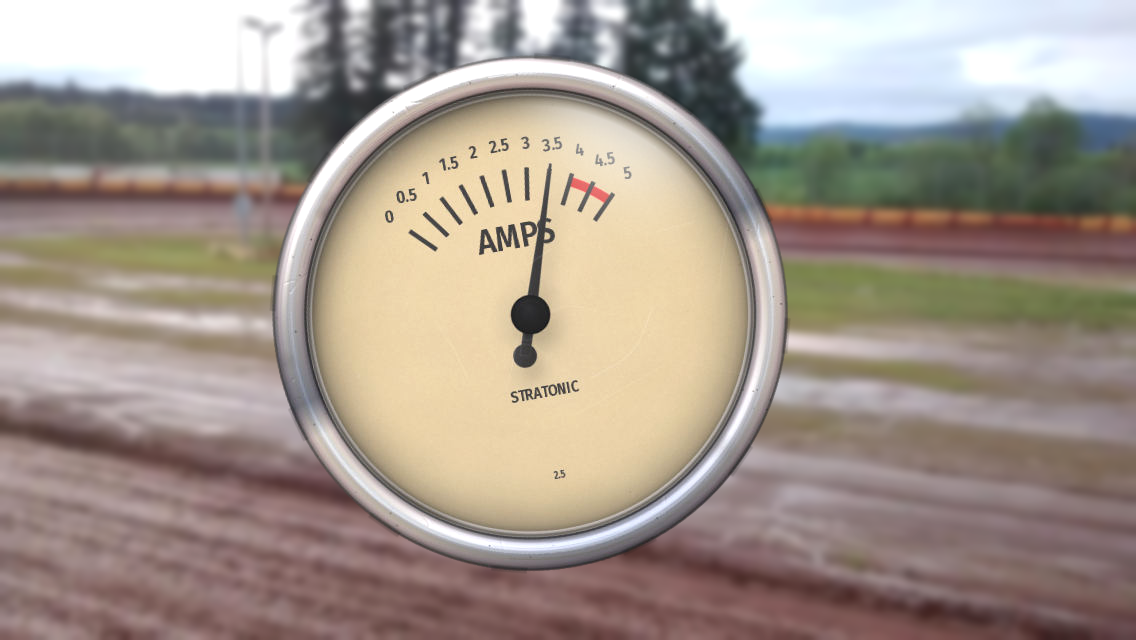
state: 3.5 A
